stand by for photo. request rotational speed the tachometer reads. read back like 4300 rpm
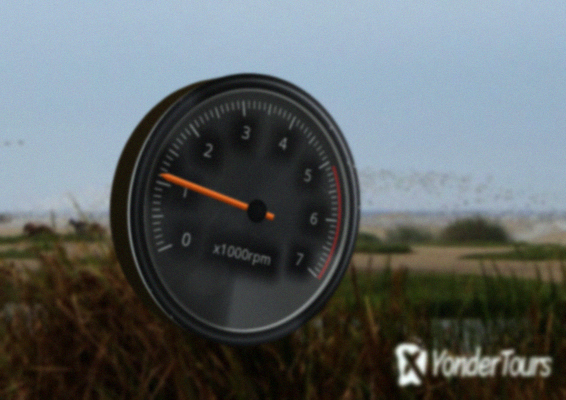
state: 1100 rpm
